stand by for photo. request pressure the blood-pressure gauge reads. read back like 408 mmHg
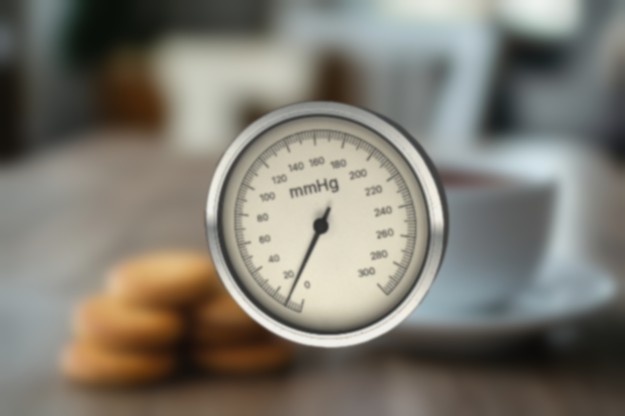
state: 10 mmHg
